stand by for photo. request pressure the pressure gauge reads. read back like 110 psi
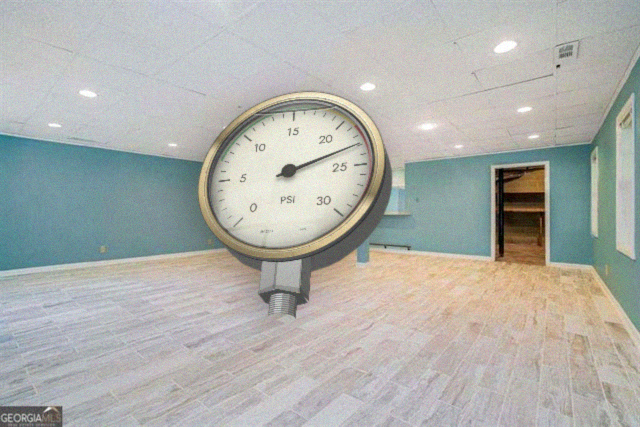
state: 23 psi
